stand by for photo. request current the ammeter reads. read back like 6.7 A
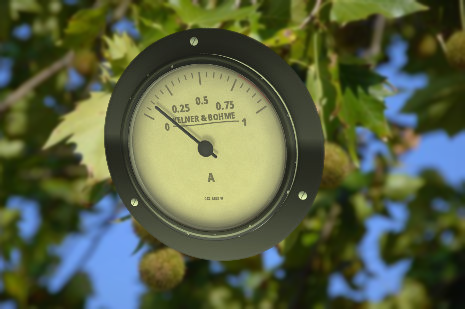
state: 0.1 A
